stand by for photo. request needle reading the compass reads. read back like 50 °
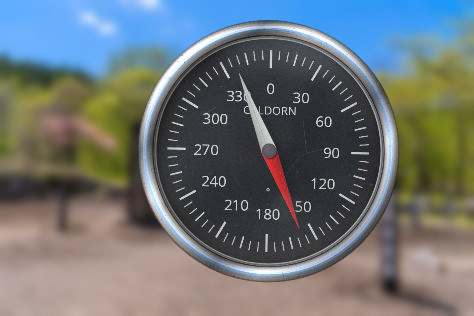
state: 157.5 °
